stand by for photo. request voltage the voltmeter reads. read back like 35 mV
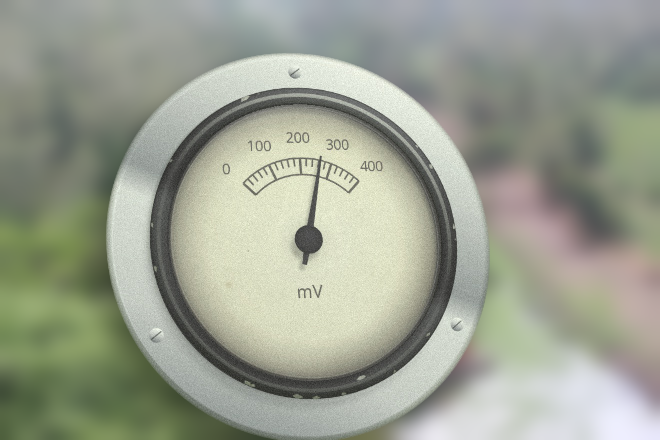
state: 260 mV
